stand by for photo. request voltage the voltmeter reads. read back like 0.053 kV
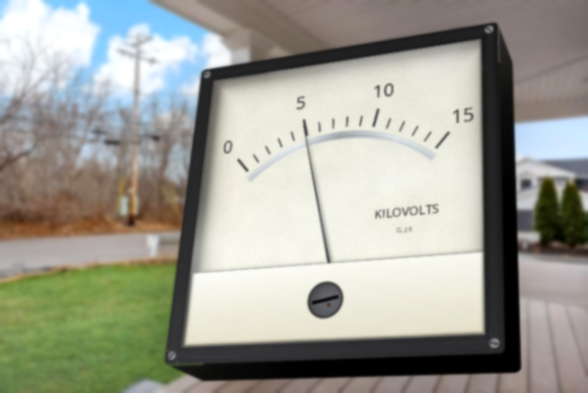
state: 5 kV
